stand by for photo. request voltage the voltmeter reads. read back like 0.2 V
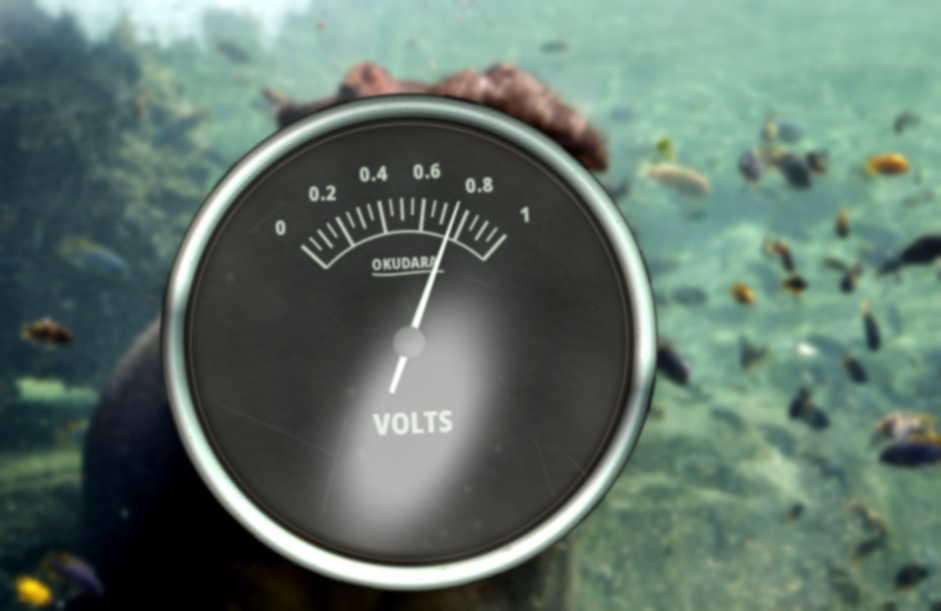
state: 0.75 V
